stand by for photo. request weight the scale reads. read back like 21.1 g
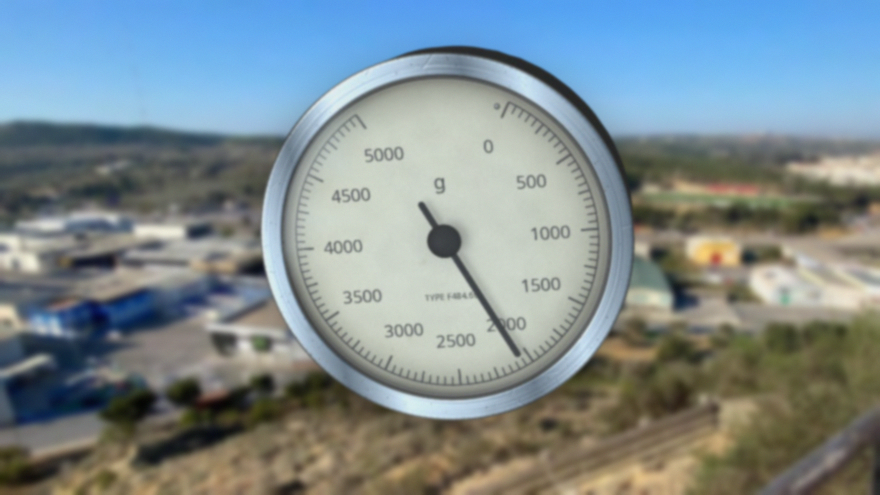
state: 2050 g
